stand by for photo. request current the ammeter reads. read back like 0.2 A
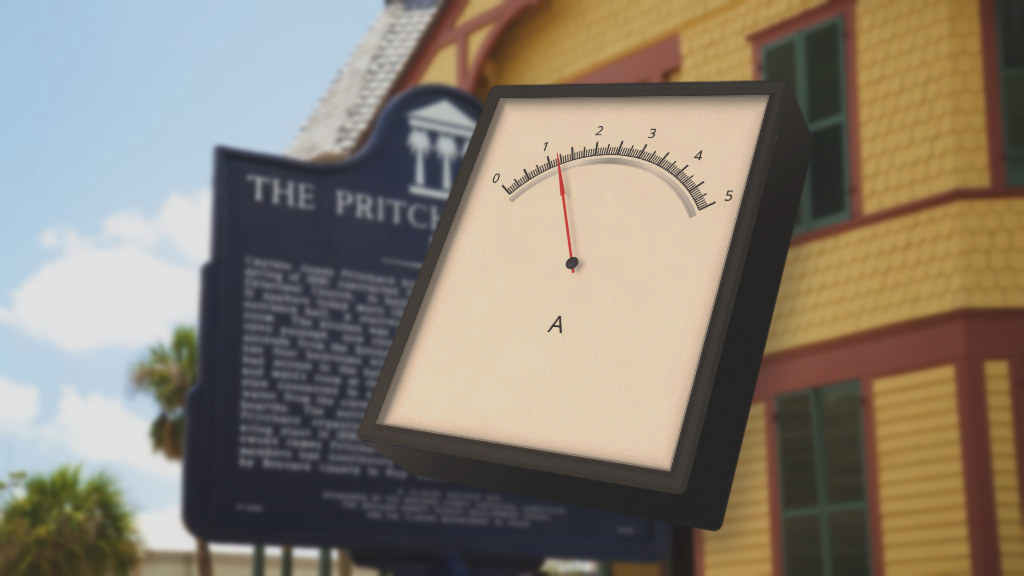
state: 1.25 A
